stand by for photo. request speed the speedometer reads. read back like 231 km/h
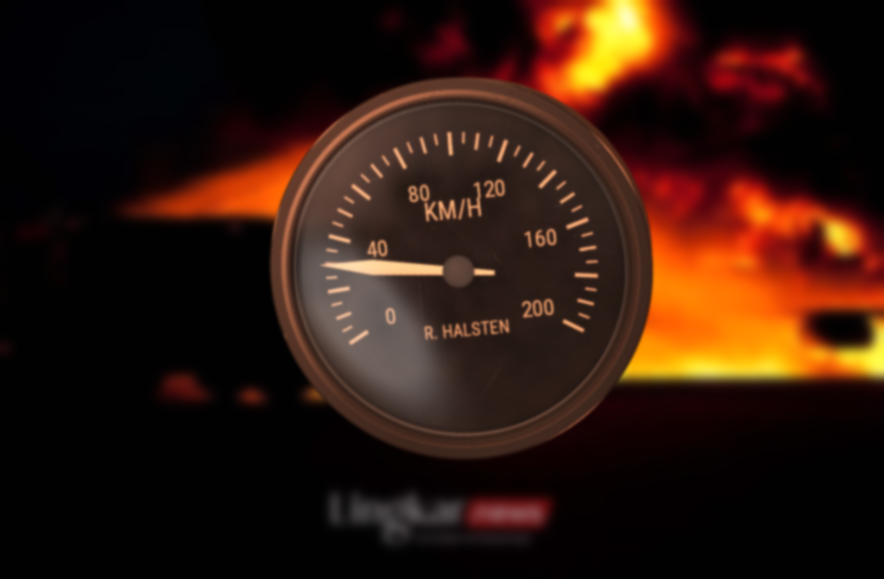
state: 30 km/h
